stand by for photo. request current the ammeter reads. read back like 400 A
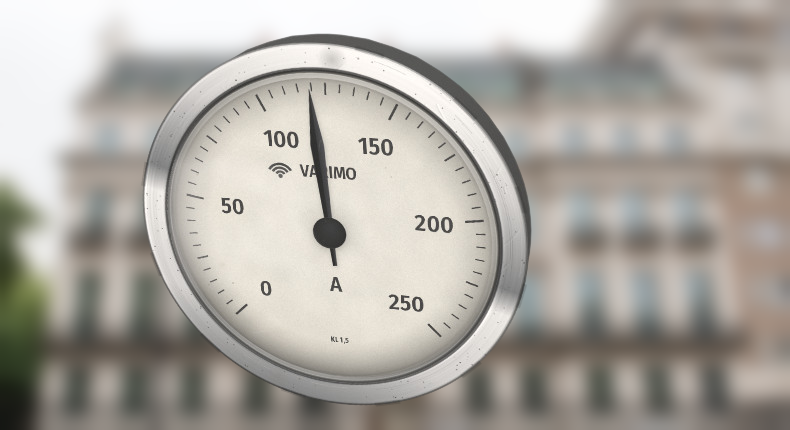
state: 120 A
